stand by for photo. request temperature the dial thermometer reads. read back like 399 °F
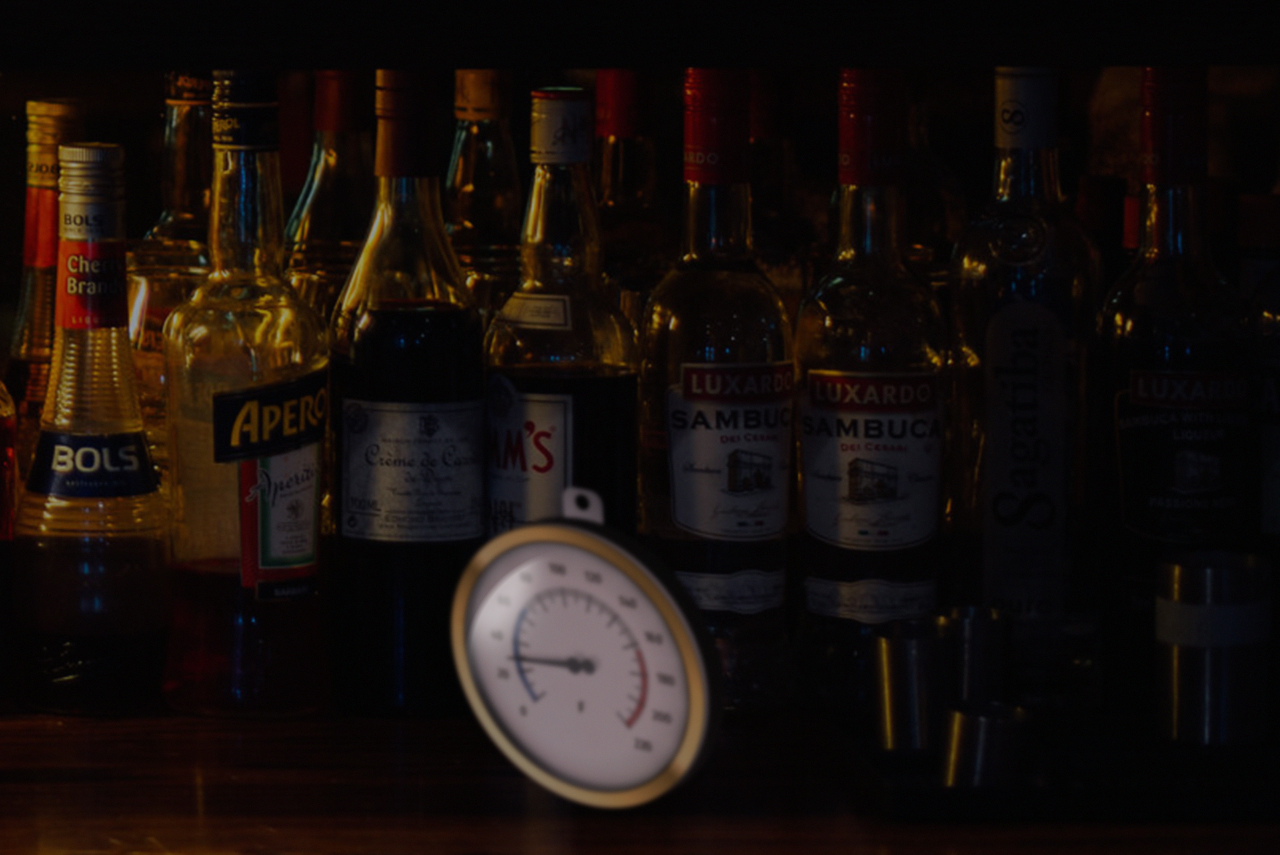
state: 30 °F
